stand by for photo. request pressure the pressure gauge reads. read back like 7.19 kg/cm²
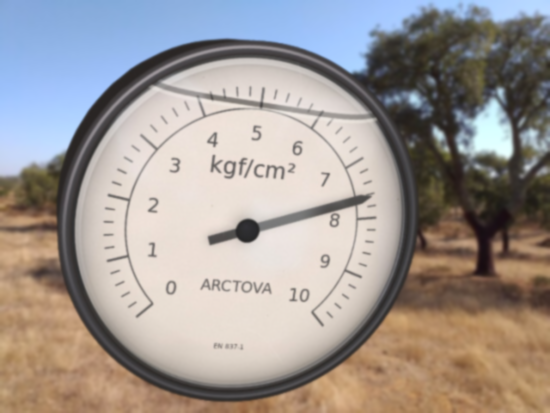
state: 7.6 kg/cm²
